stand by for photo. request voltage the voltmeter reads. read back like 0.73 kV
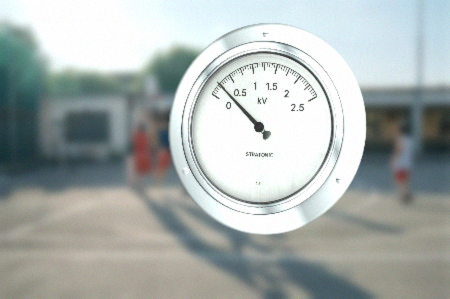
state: 0.25 kV
